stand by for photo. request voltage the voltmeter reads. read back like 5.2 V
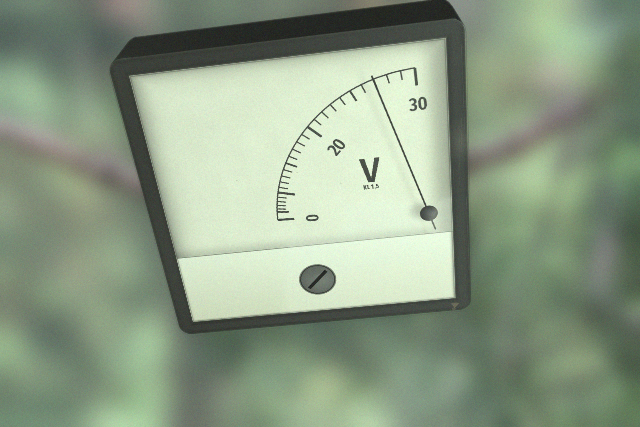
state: 27 V
